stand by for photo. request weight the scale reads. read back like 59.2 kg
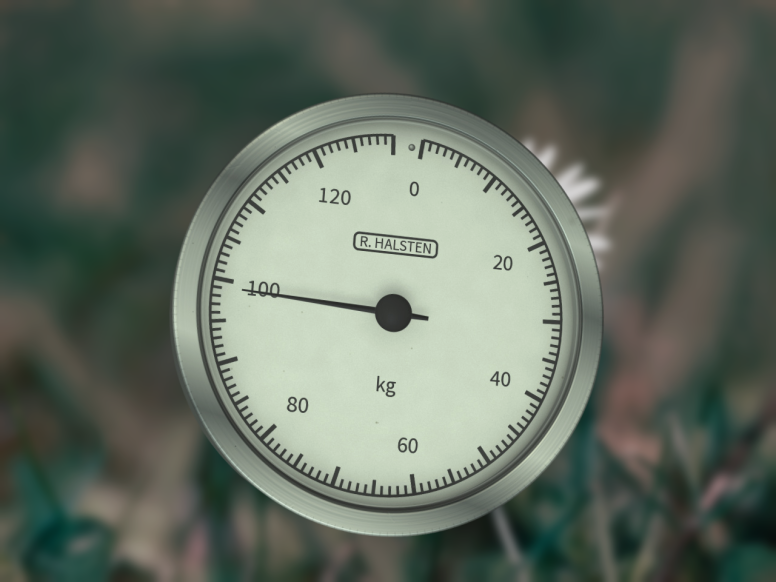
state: 99 kg
